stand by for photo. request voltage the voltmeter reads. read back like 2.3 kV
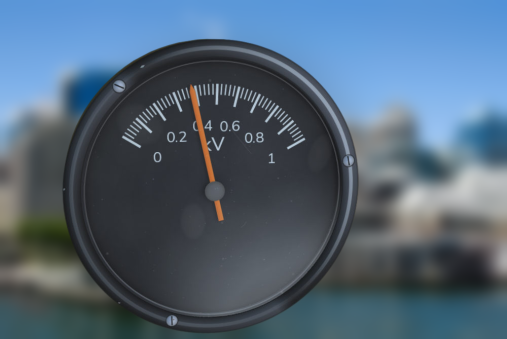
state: 0.38 kV
